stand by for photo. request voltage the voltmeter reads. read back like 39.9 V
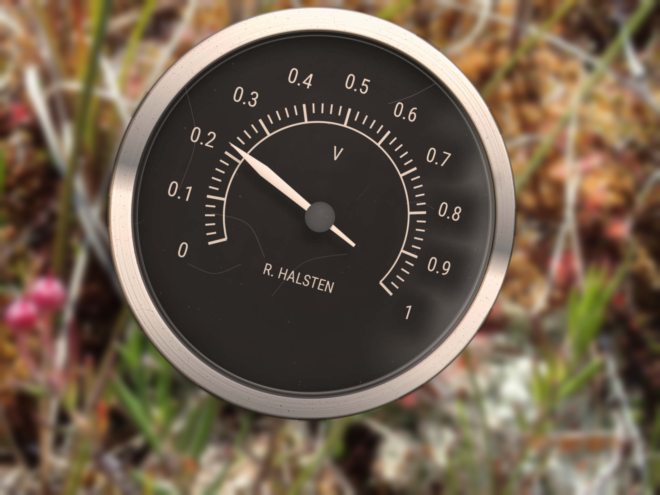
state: 0.22 V
